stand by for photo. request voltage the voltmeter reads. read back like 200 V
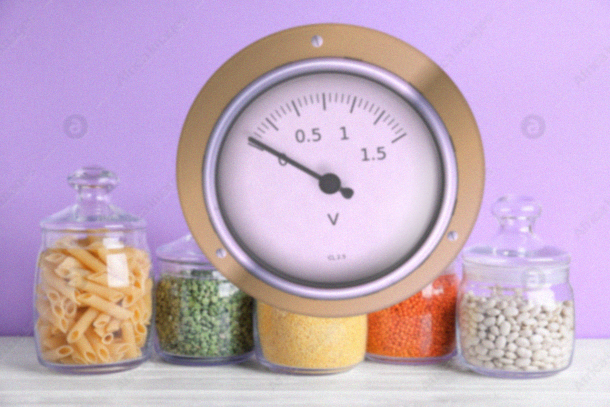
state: 0.05 V
